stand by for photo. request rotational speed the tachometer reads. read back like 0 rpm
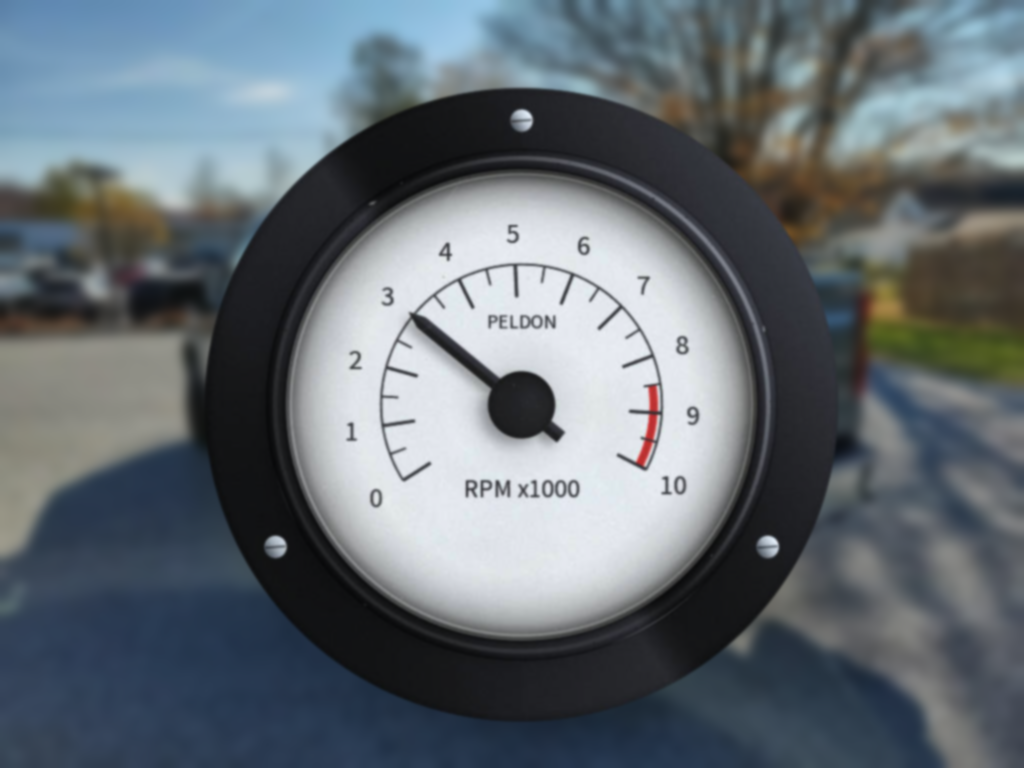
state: 3000 rpm
